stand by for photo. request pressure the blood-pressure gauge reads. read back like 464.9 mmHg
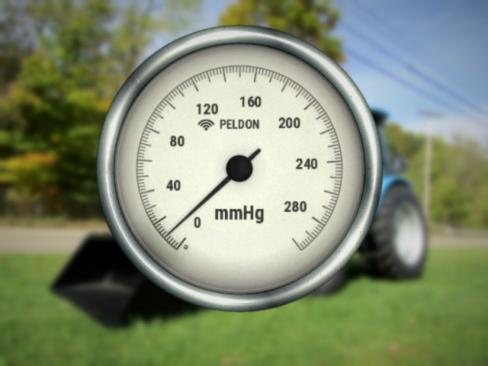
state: 10 mmHg
